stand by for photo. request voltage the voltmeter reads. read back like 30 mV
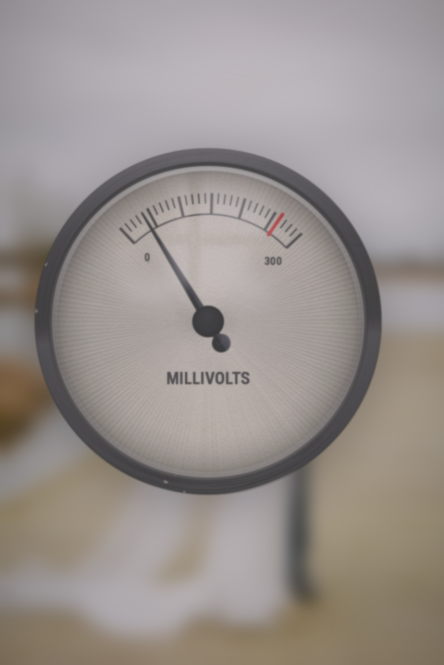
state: 40 mV
